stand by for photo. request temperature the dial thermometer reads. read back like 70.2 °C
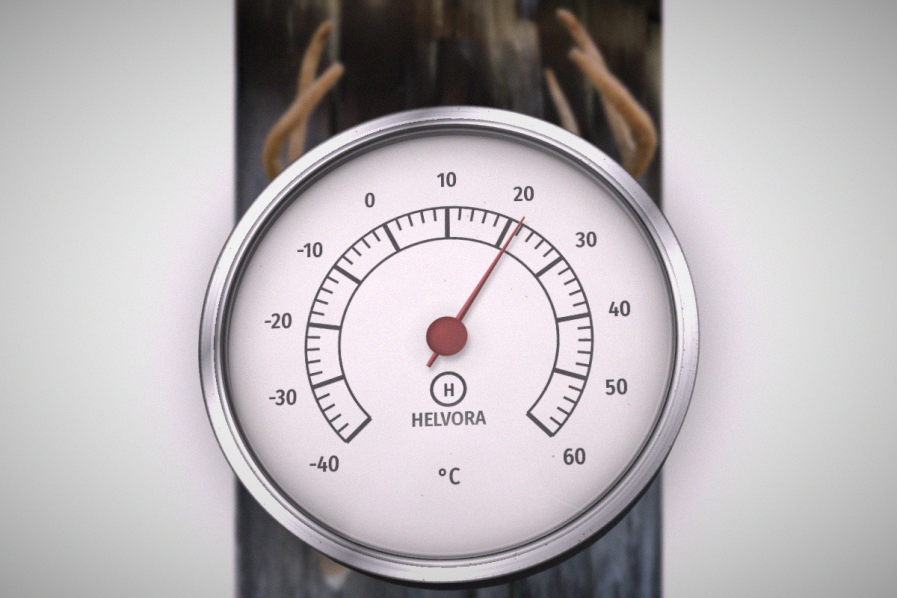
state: 22 °C
